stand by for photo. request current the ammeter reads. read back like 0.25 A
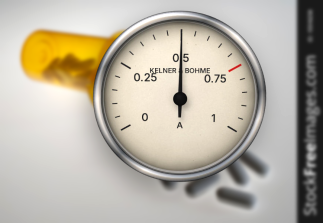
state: 0.5 A
